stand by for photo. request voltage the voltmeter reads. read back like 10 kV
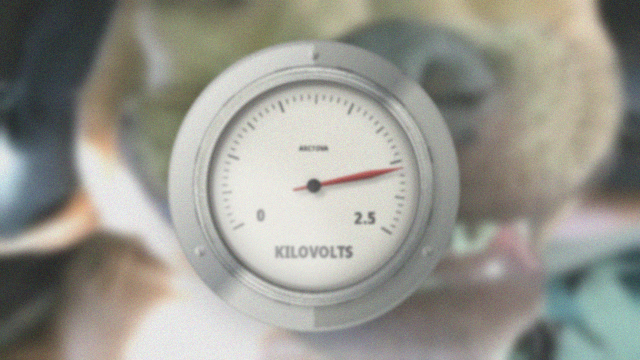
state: 2.05 kV
